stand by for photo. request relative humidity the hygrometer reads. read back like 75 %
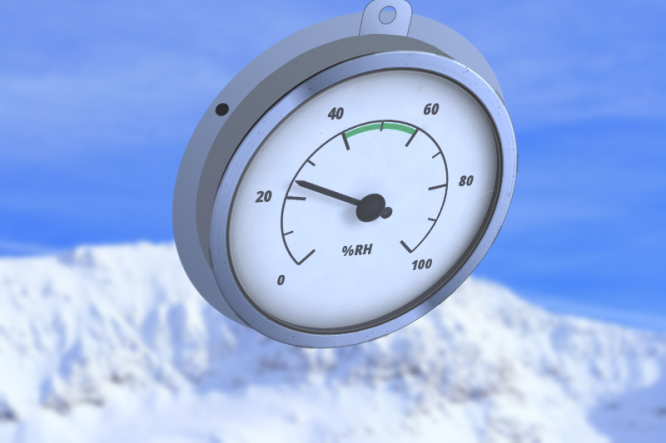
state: 25 %
